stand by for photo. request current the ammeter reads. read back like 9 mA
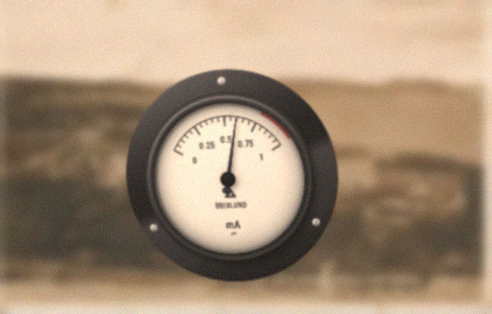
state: 0.6 mA
